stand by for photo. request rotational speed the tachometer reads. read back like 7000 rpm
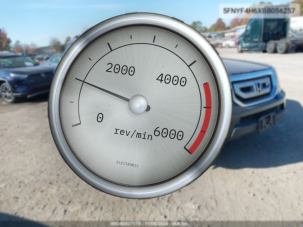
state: 1000 rpm
